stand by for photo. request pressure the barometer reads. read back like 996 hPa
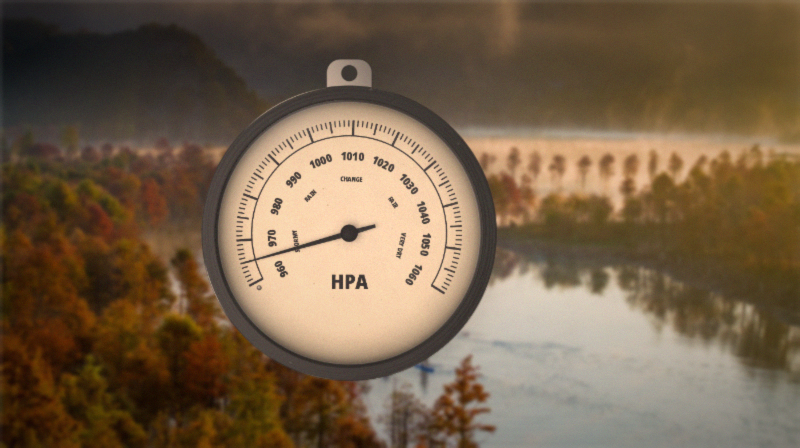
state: 965 hPa
